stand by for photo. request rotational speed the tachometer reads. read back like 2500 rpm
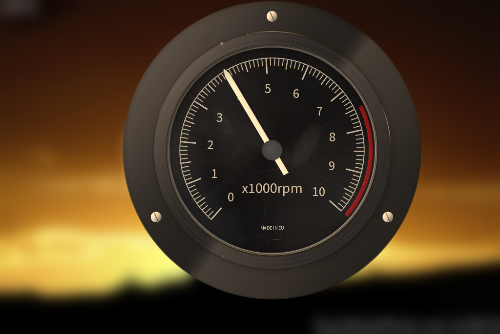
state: 4000 rpm
